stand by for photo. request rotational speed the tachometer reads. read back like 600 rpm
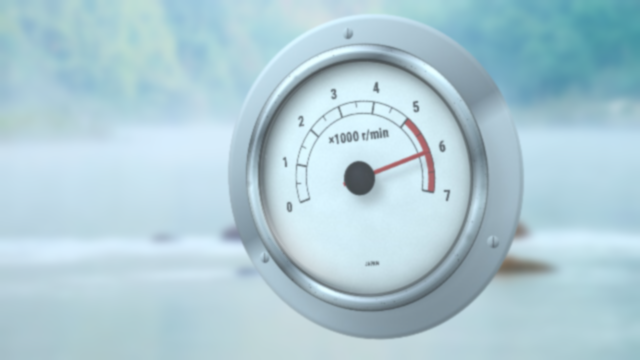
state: 6000 rpm
